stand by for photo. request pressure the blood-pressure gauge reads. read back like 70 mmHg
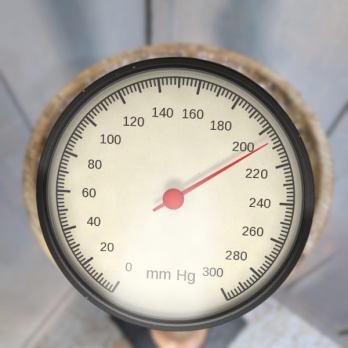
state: 206 mmHg
